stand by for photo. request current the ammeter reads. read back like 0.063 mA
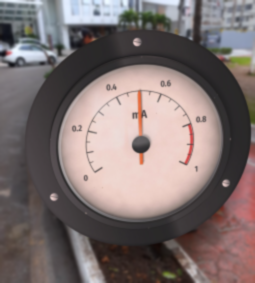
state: 0.5 mA
